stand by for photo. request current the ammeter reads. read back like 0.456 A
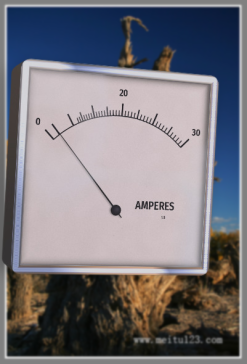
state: 5 A
